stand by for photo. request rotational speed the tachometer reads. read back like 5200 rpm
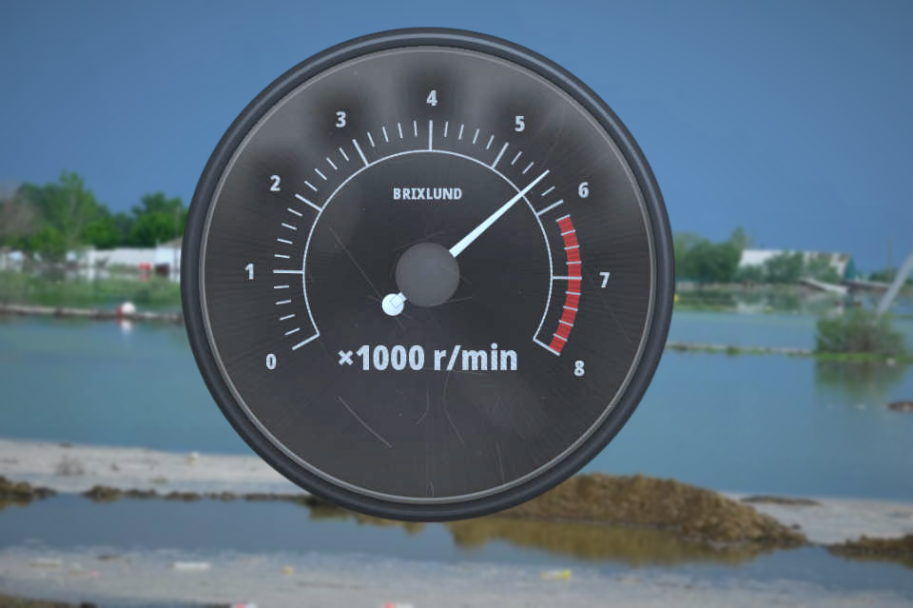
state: 5600 rpm
